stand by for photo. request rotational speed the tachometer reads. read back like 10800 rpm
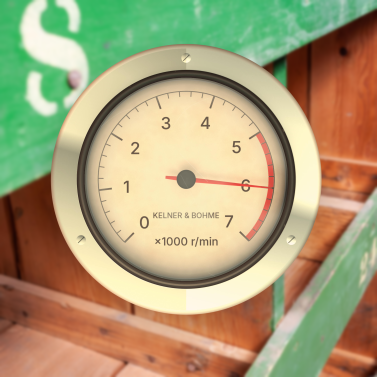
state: 6000 rpm
